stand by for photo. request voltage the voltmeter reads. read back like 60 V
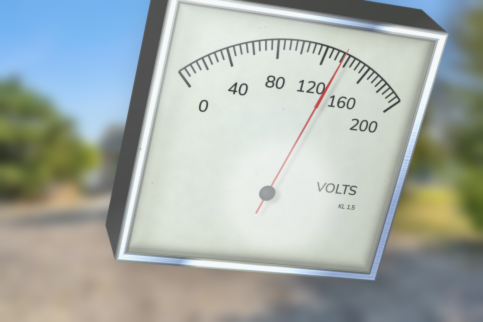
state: 135 V
